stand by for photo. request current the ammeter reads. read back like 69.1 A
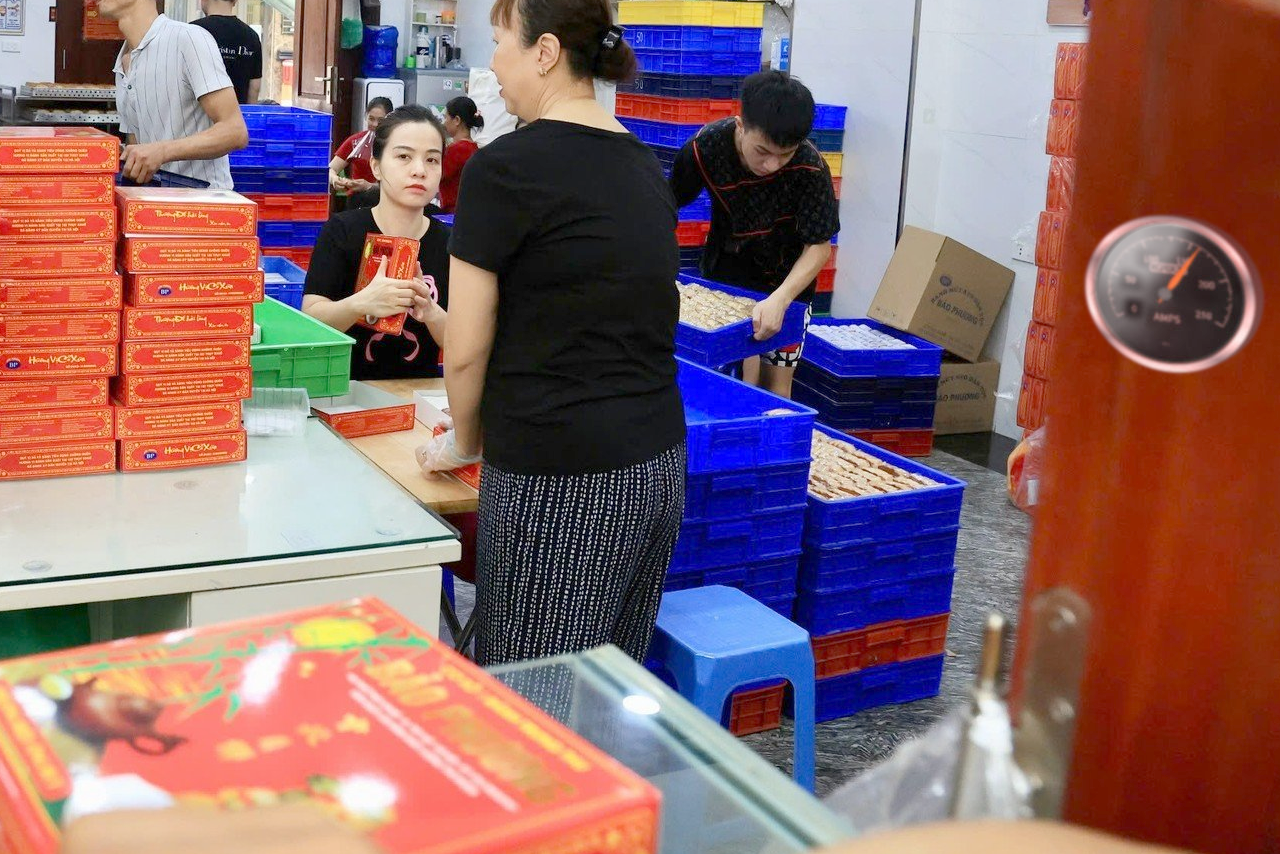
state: 160 A
